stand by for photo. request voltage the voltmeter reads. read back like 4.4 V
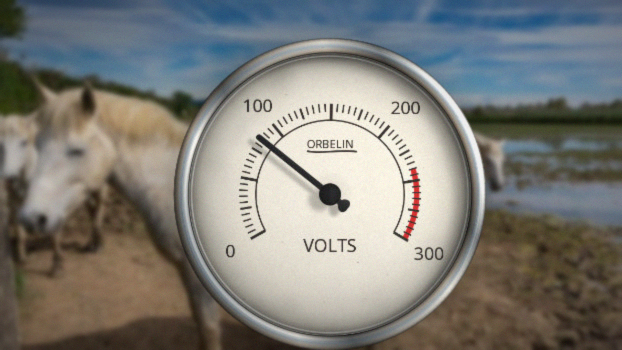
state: 85 V
